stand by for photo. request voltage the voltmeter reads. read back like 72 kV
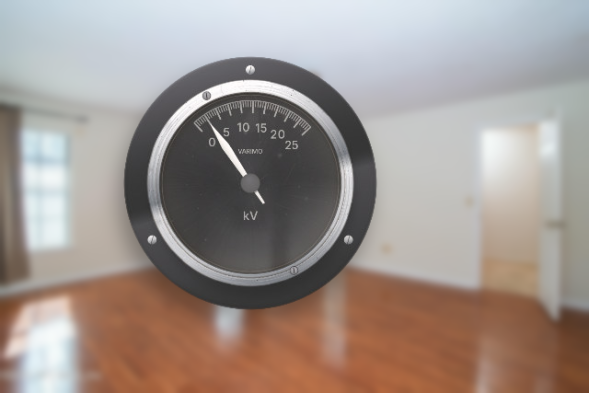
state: 2.5 kV
